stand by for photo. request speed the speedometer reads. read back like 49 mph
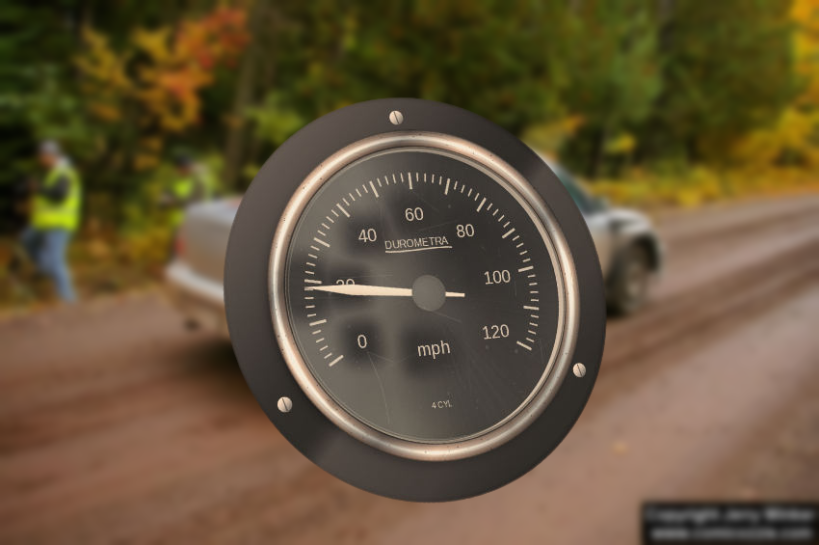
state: 18 mph
